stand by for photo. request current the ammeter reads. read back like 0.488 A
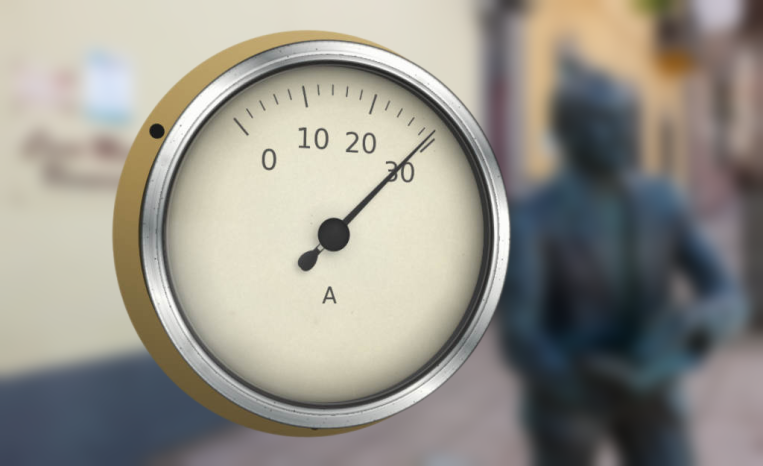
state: 29 A
